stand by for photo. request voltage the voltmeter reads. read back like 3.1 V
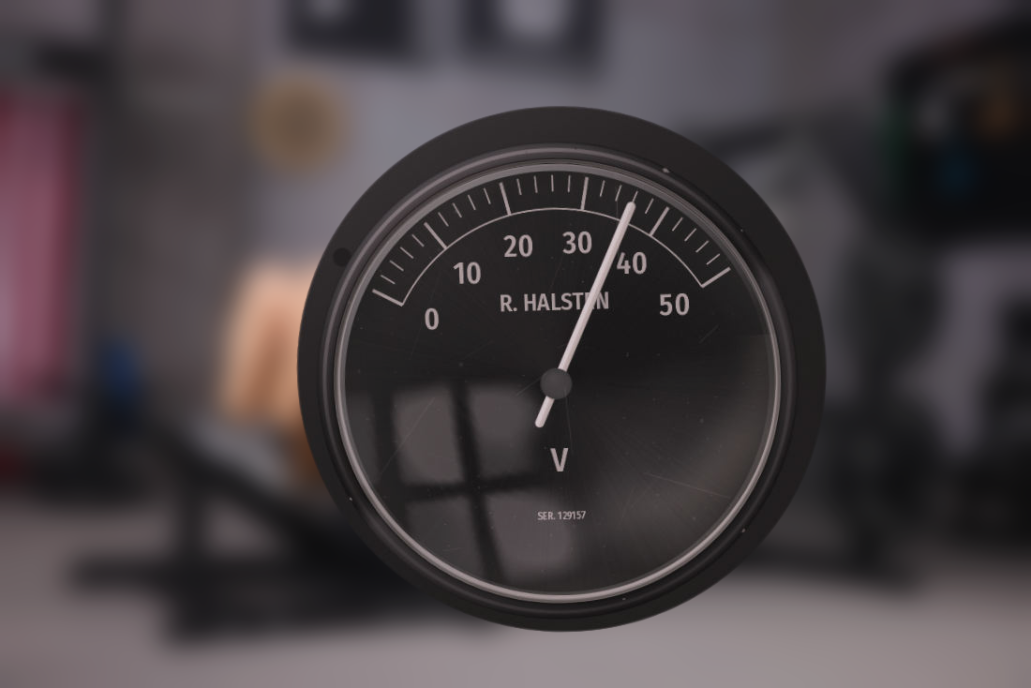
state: 36 V
